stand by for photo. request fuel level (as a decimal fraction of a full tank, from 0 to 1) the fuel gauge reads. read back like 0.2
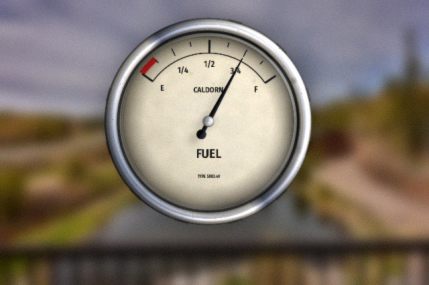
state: 0.75
